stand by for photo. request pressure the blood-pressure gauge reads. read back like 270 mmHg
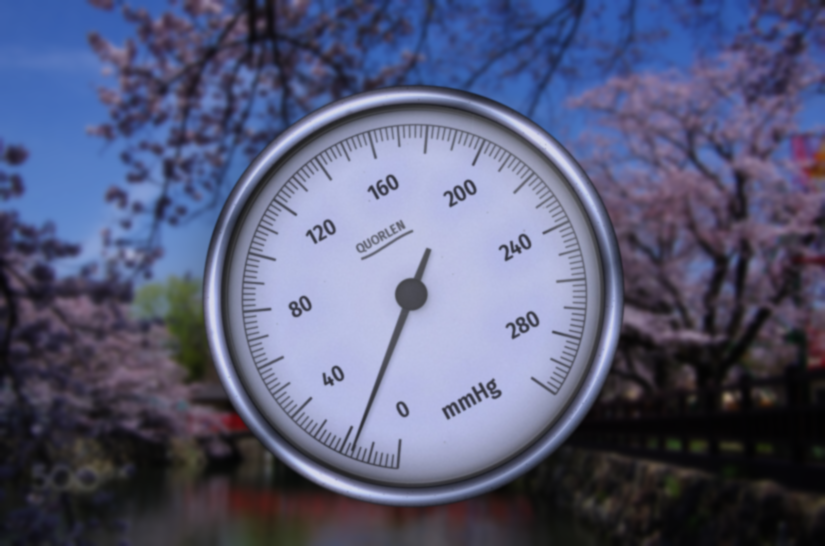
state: 16 mmHg
